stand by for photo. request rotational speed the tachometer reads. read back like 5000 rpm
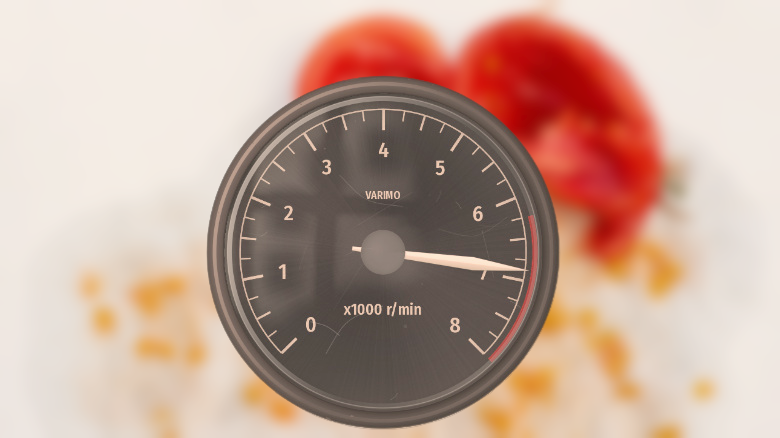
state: 6875 rpm
